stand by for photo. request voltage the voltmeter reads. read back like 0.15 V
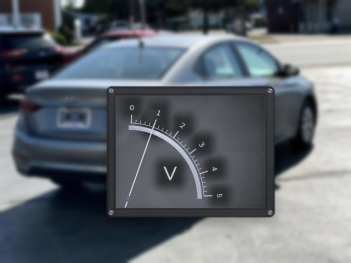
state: 1 V
